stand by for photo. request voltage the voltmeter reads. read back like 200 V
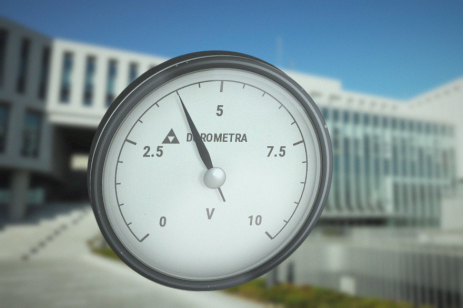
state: 4 V
